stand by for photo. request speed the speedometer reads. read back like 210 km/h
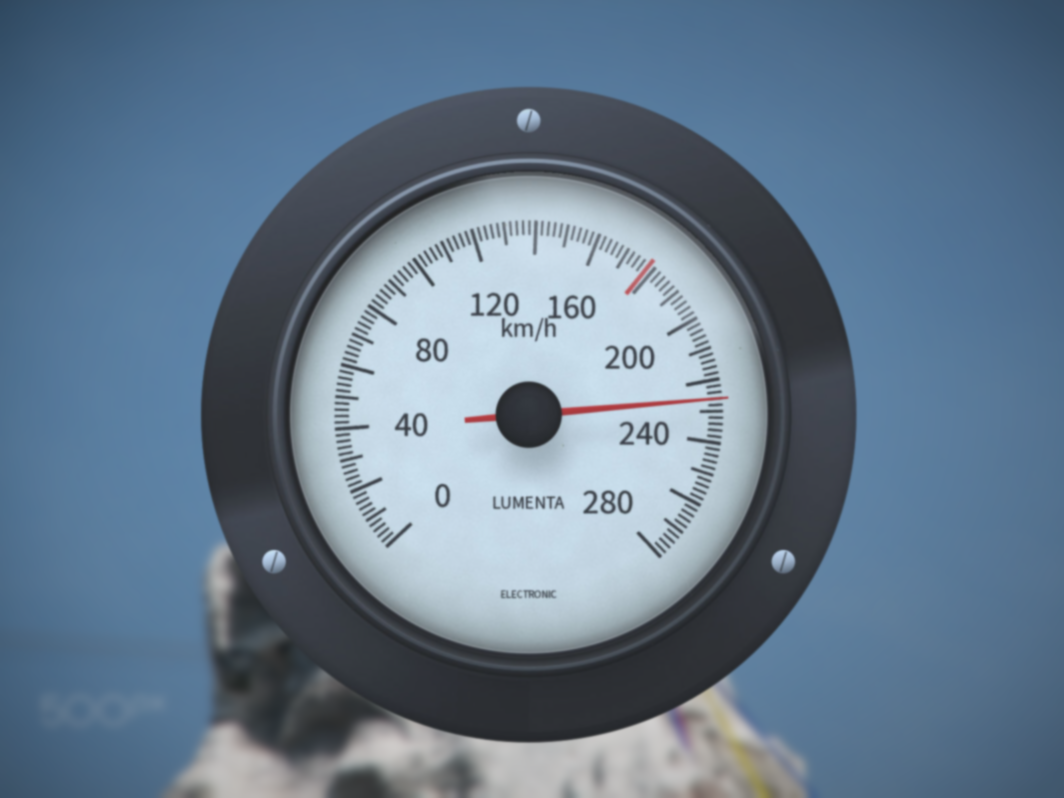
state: 226 km/h
